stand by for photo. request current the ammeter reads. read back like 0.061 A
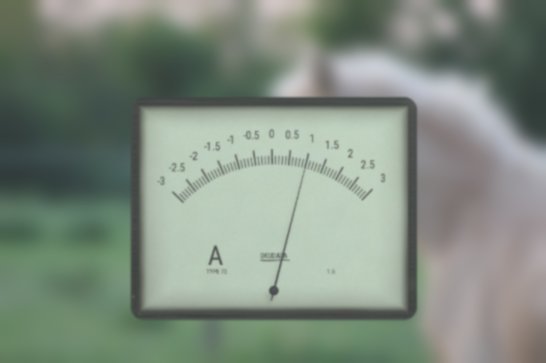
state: 1 A
